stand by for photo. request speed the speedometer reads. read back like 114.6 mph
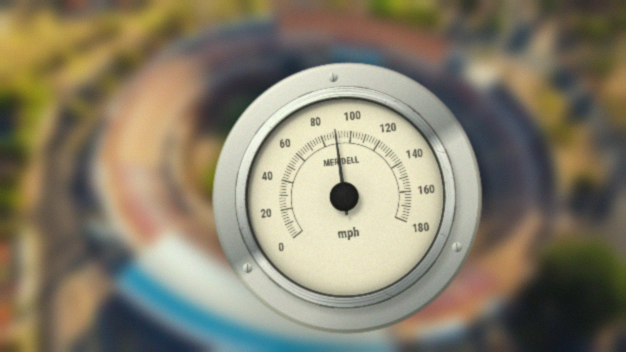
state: 90 mph
